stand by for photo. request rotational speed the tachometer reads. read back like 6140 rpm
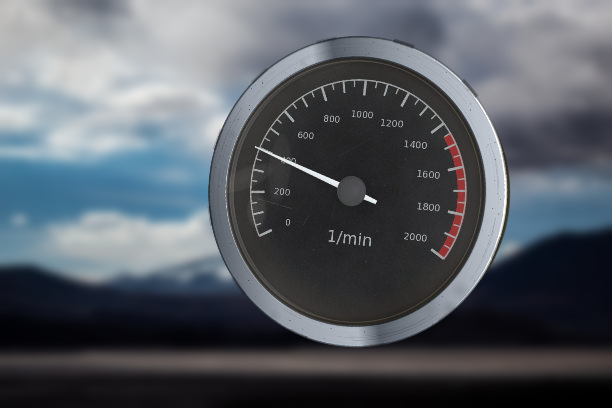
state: 400 rpm
